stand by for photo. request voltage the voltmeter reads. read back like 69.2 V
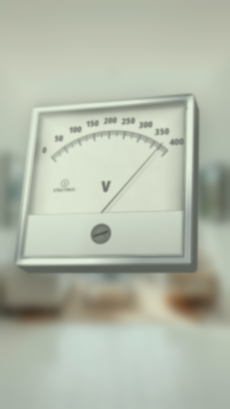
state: 375 V
